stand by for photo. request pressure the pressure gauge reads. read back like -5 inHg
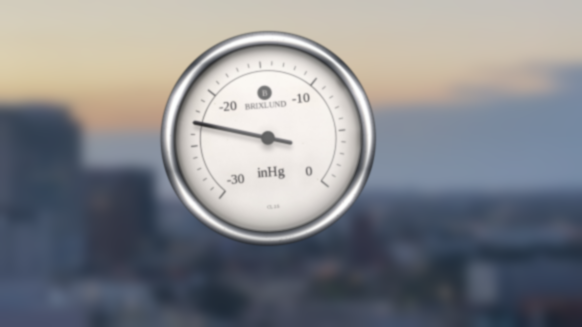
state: -23 inHg
